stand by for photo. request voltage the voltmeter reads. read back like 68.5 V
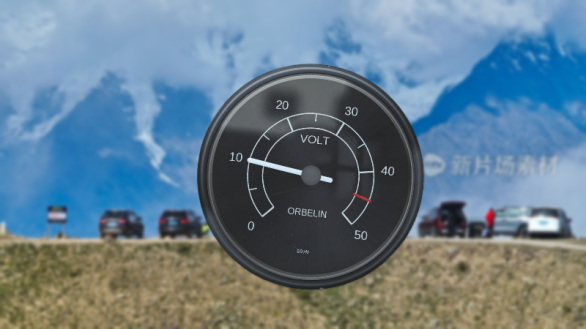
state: 10 V
